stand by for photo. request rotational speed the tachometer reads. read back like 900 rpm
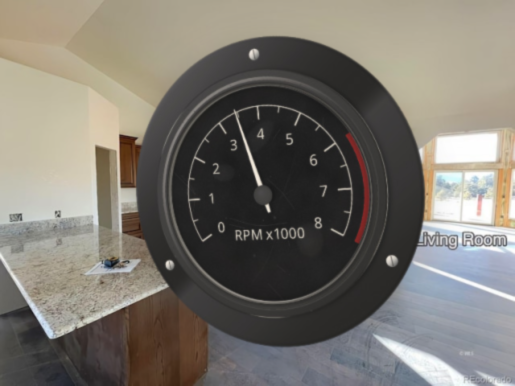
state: 3500 rpm
